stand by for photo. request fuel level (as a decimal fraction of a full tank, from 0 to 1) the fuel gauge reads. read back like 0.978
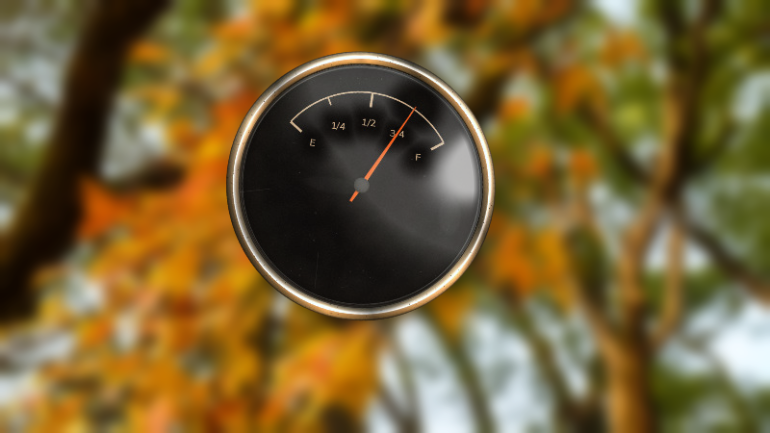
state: 0.75
